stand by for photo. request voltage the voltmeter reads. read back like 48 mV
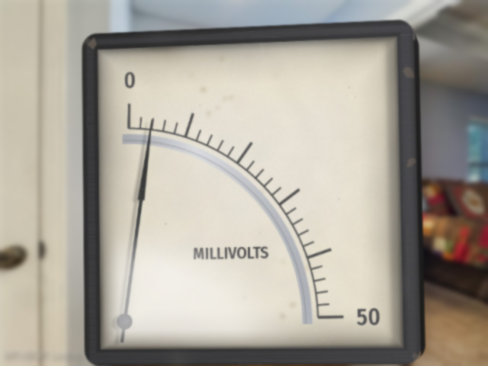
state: 4 mV
